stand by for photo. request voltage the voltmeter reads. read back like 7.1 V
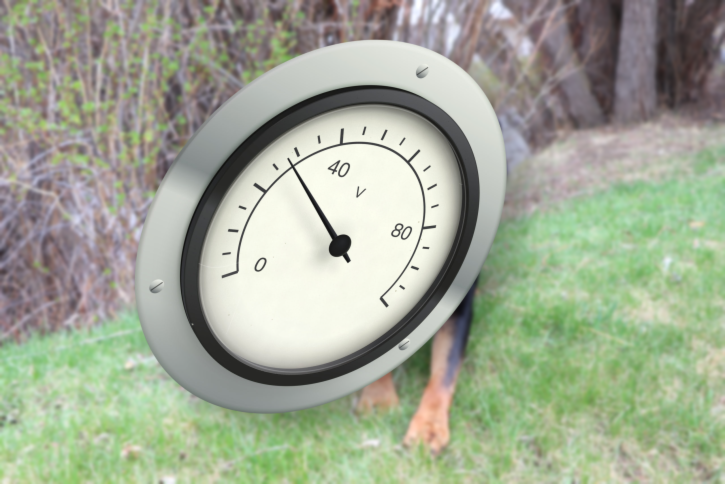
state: 27.5 V
